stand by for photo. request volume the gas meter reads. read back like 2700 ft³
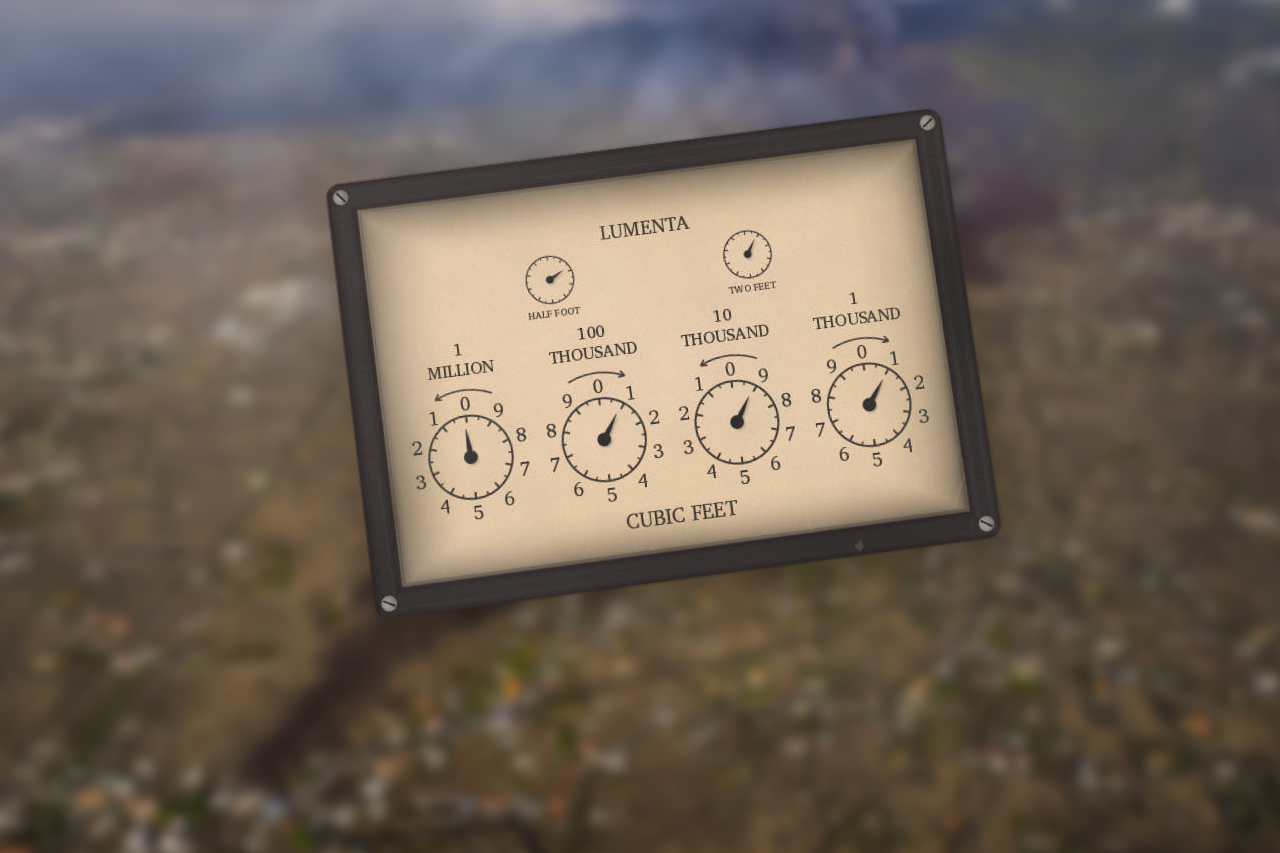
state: 9100 ft³
